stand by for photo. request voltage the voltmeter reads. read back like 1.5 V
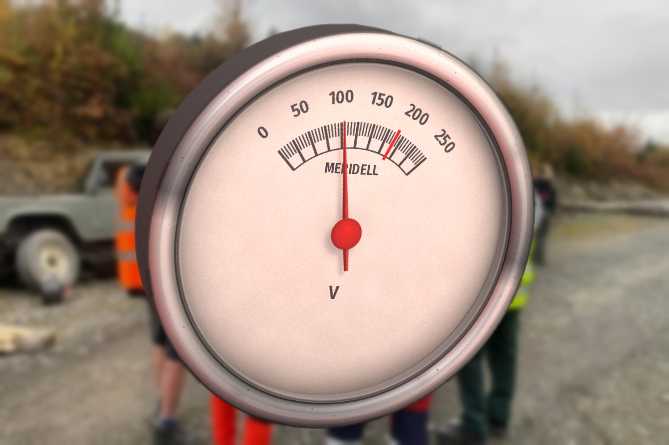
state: 100 V
